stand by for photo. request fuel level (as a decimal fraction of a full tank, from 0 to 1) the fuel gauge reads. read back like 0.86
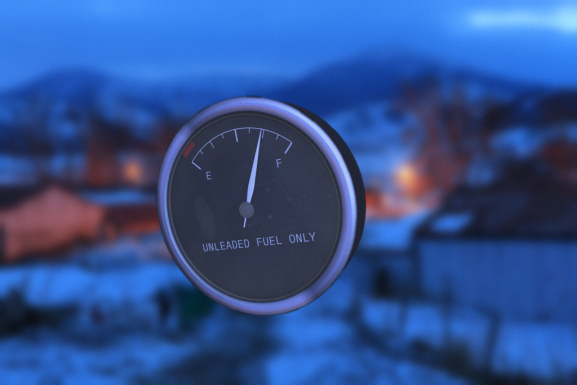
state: 0.75
